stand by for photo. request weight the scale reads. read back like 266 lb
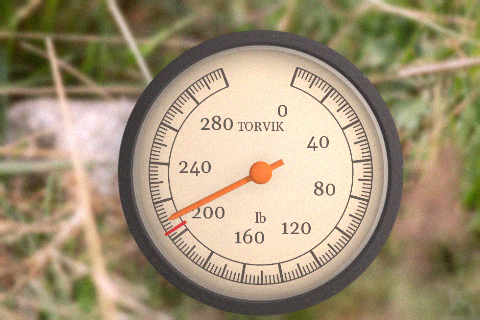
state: 210 lb
